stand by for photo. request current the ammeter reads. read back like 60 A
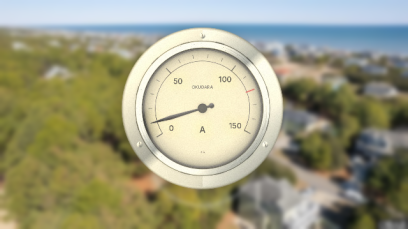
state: 10 A
